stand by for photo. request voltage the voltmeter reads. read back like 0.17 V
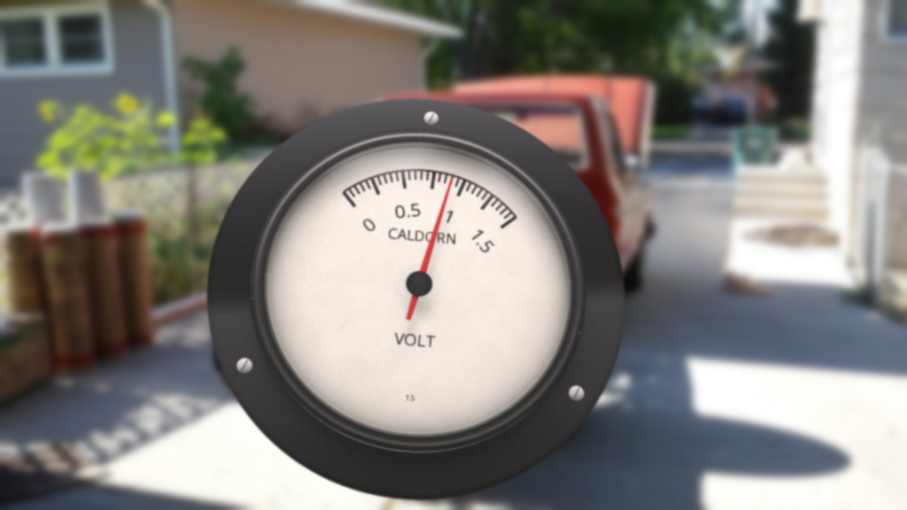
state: 0.9 V
